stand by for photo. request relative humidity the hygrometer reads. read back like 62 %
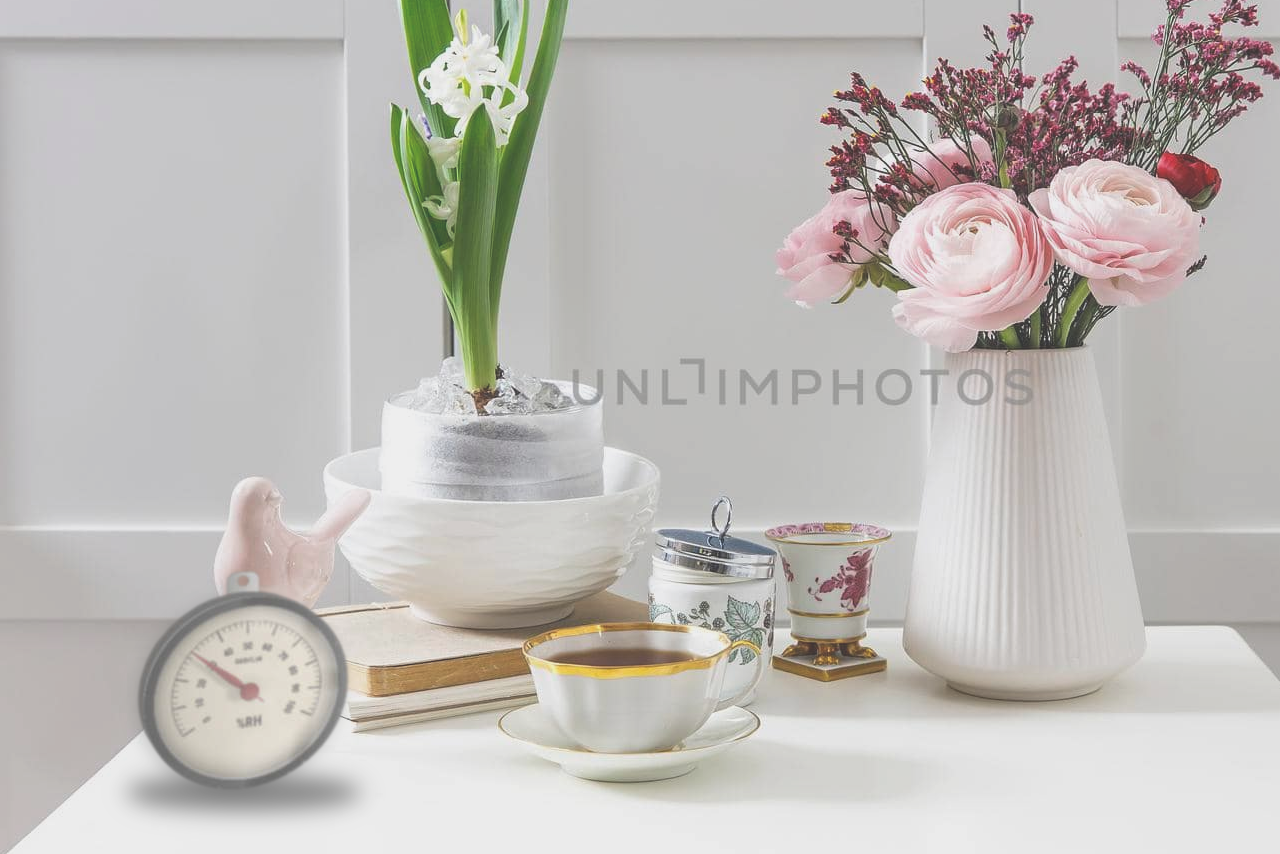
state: 30 %
